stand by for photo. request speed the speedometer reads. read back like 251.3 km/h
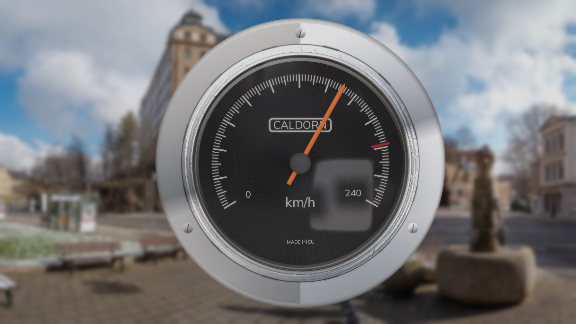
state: 150 km/h
